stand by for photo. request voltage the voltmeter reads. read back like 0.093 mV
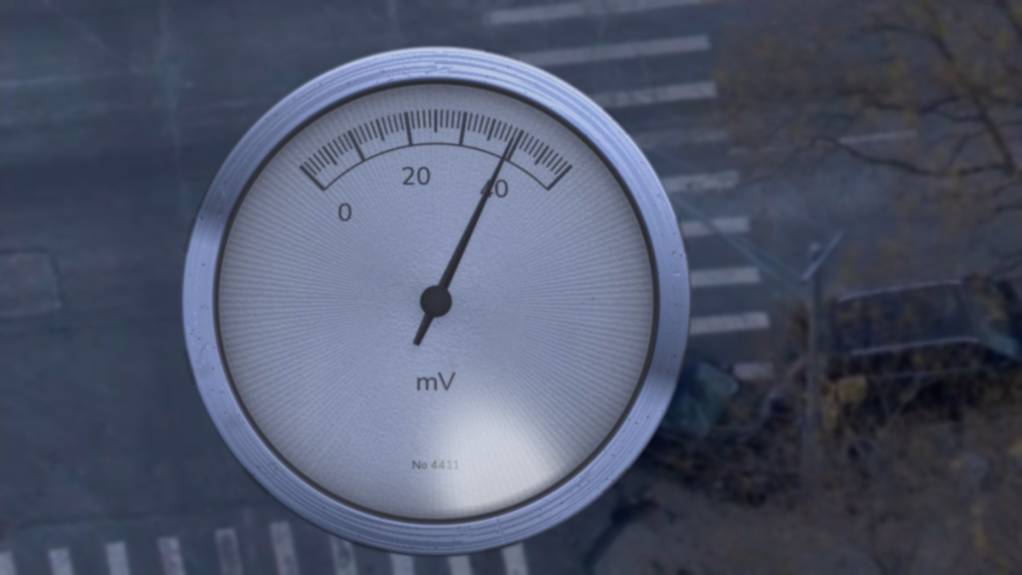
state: 39 mV
